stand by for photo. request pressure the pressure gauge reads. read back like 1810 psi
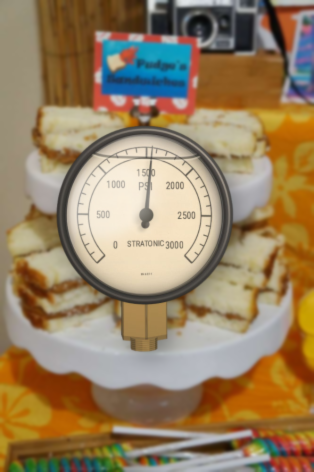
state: 1550 psi
